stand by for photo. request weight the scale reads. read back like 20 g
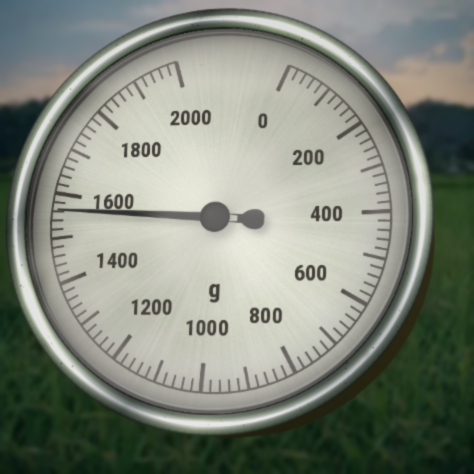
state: 1560 g
